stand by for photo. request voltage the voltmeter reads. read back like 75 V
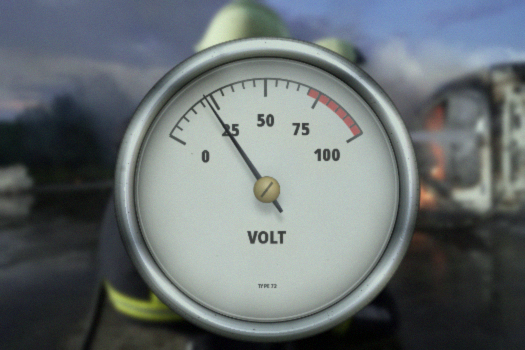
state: 22.5 V
